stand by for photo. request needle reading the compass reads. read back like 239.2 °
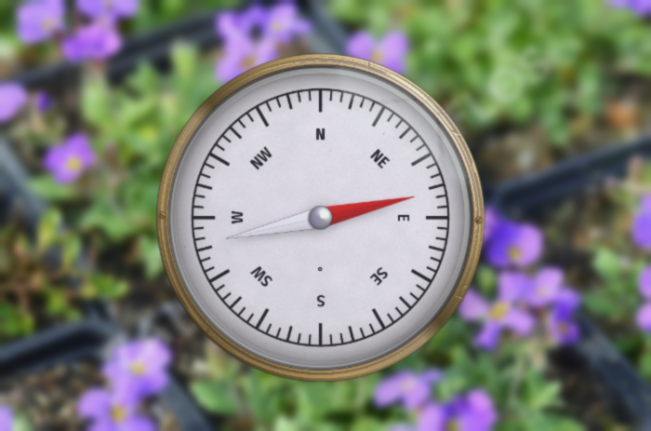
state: 77.5 °
